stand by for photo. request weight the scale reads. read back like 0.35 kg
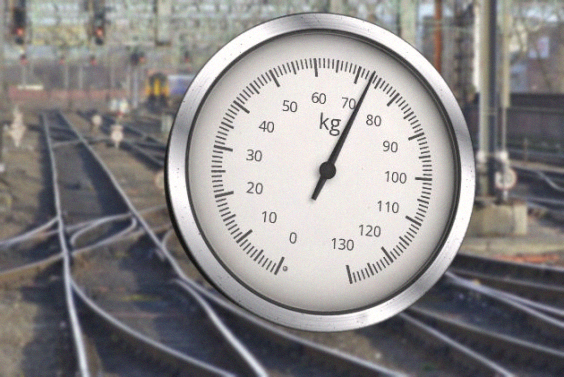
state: 73 kg
